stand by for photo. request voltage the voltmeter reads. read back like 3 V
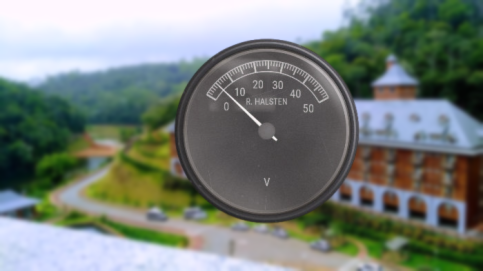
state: 5 V
